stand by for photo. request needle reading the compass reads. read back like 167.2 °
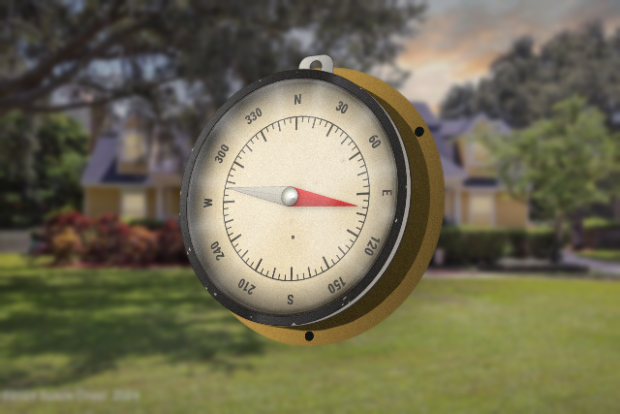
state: 100 °
